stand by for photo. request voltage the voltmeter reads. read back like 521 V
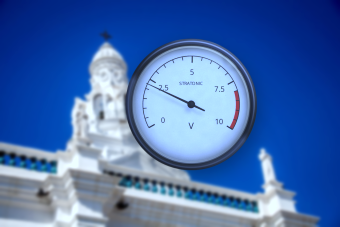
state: 2.25 V
